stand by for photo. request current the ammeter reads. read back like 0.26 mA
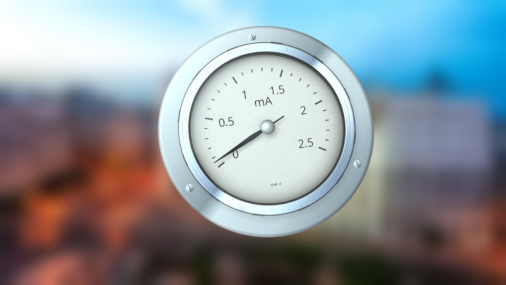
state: 0.05 mA
